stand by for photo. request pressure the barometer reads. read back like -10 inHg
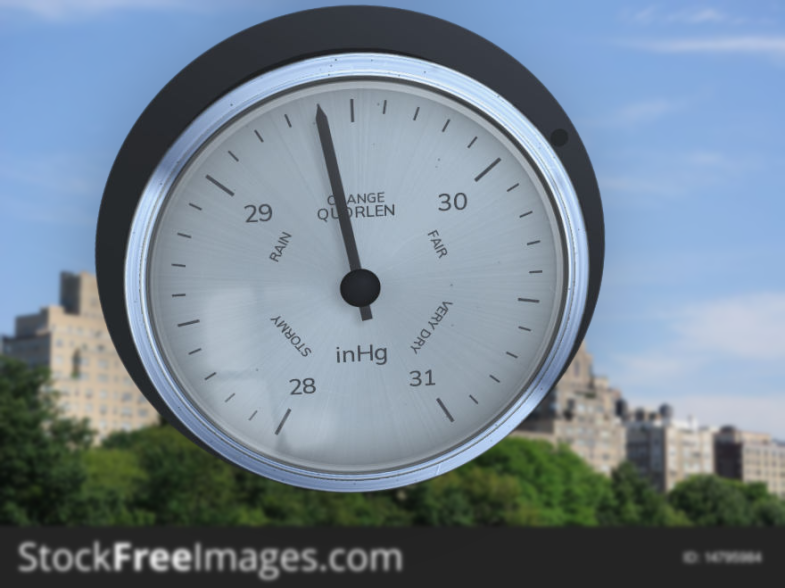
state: 29.4 inHg
